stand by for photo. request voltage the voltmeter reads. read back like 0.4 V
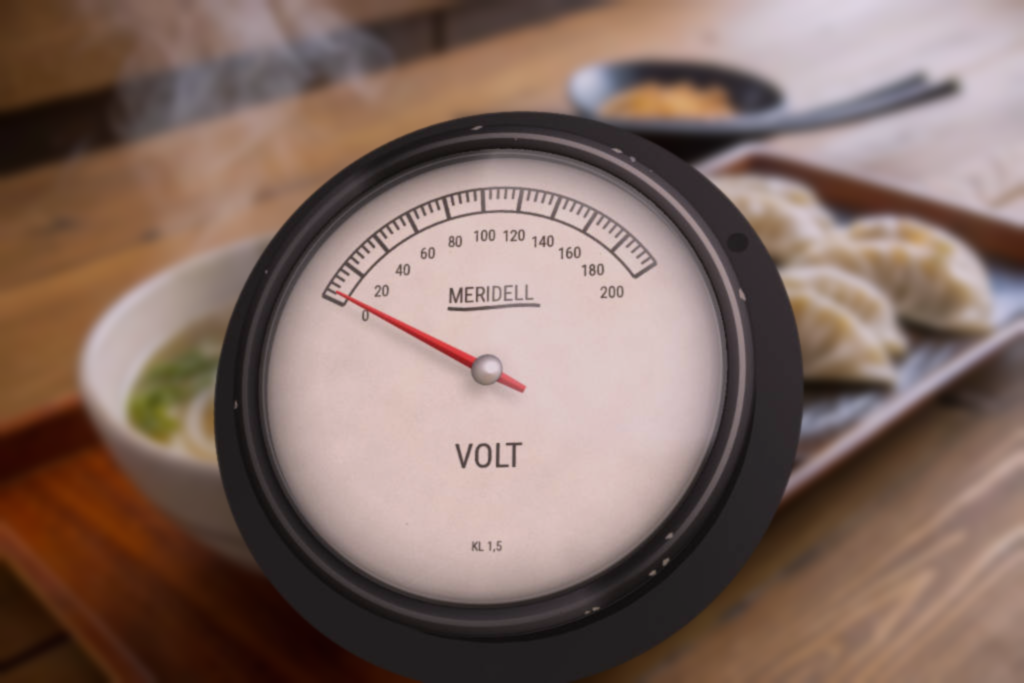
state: 4 V
